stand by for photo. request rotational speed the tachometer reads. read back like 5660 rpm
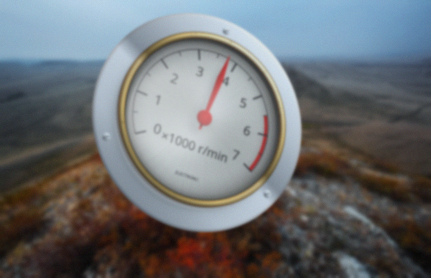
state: 3750 rpm
